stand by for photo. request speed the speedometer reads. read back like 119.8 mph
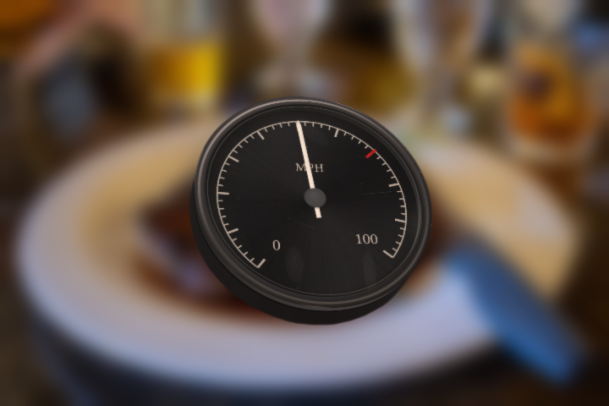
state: 50 mph
